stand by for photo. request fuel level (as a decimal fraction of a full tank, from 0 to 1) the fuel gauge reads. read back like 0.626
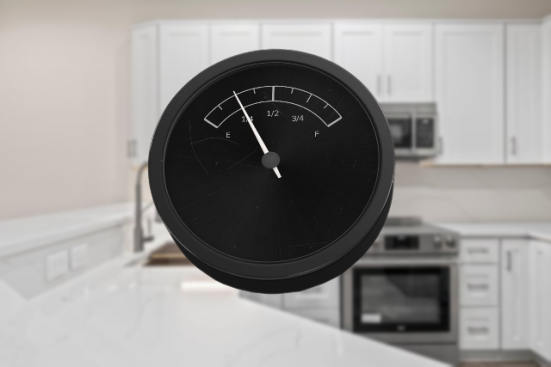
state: 0.25
